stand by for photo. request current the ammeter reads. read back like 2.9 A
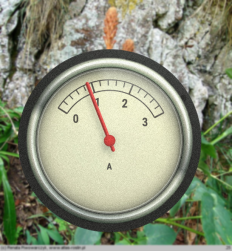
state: 0.9 A
